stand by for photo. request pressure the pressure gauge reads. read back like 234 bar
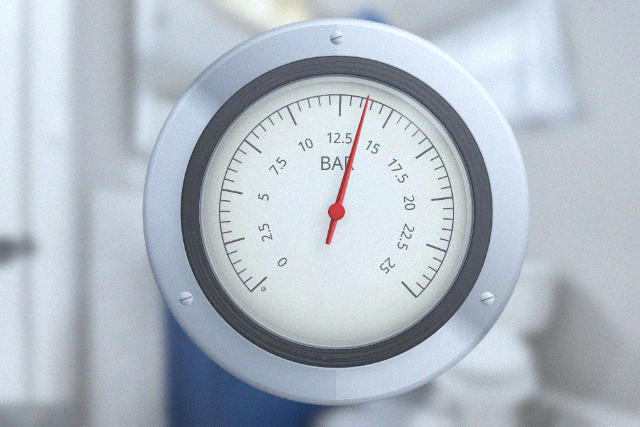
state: 13.75 bar
